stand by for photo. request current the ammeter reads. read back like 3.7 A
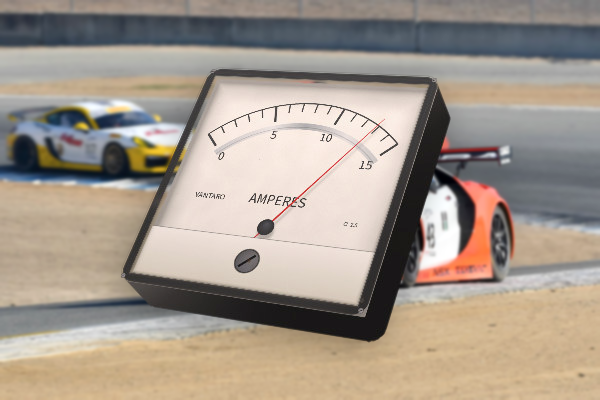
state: 13 A
